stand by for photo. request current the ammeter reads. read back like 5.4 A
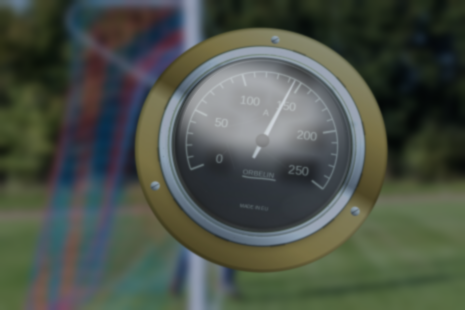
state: 145 A
